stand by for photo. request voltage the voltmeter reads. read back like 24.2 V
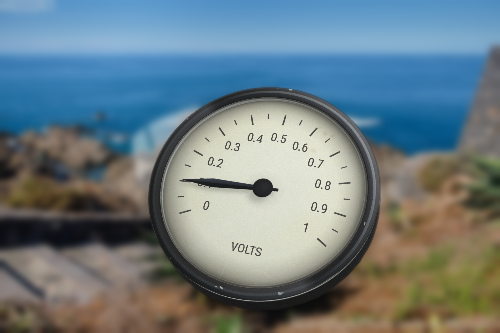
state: 0.1 V
